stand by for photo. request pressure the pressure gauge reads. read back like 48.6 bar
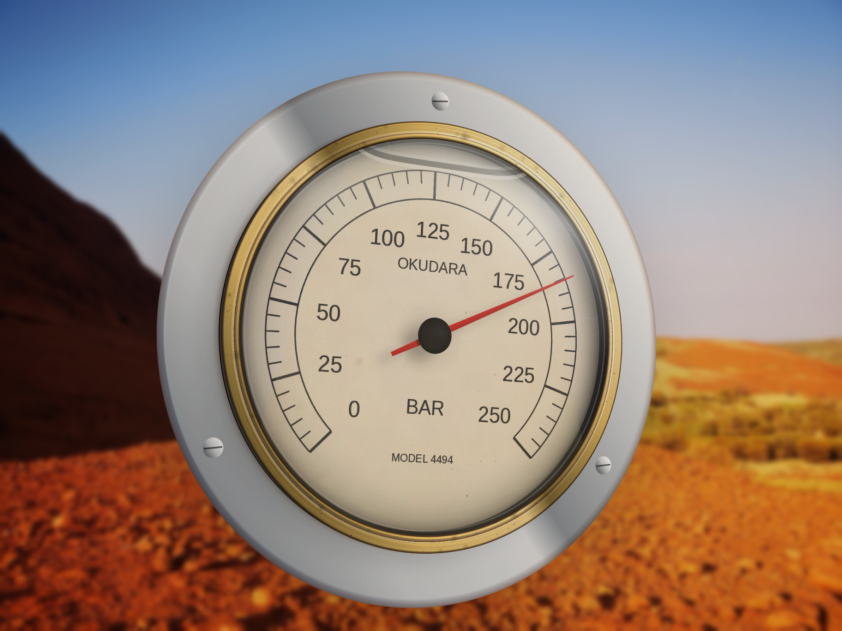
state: 185 bar
